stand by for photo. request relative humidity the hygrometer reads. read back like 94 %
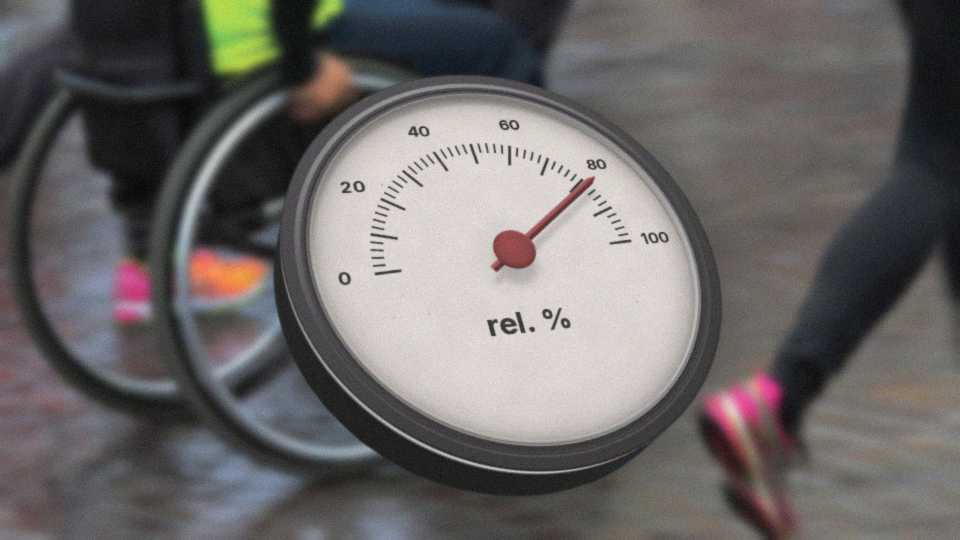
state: 82 %
